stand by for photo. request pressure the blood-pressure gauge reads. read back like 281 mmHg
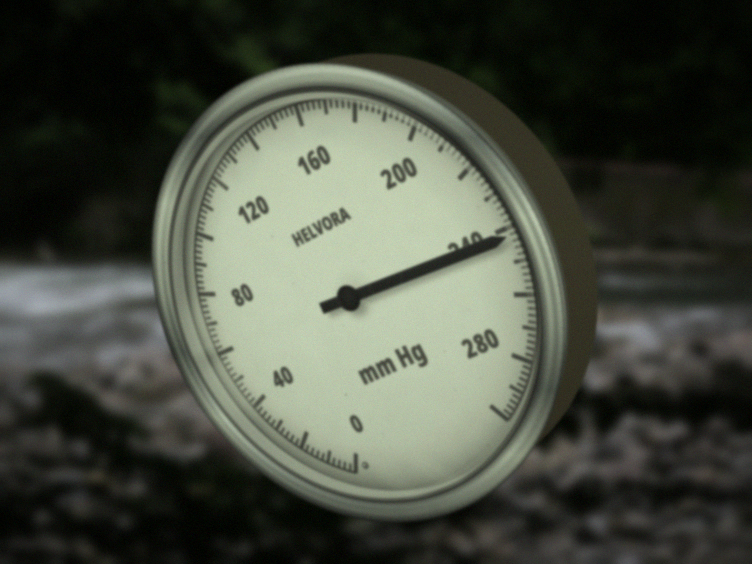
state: 242 mmHg
